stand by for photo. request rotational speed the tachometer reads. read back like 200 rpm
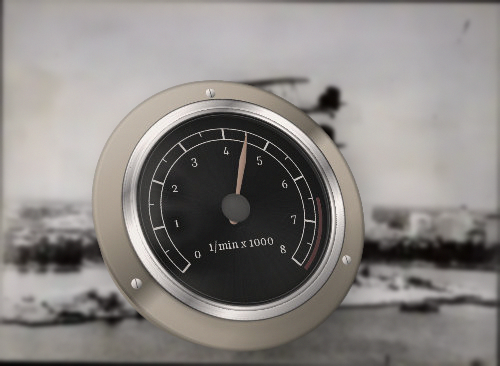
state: 4500 rpm
